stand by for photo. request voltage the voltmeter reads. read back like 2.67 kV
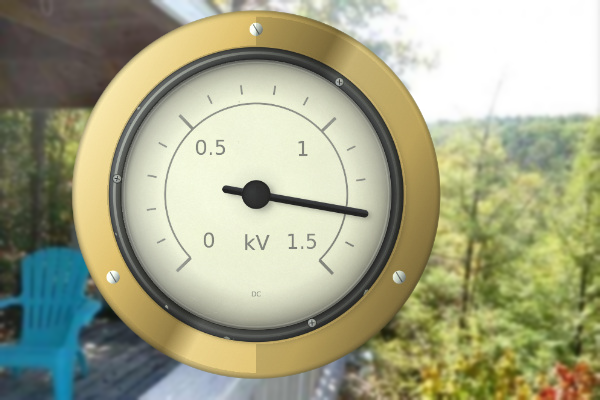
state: 1.3 kV
